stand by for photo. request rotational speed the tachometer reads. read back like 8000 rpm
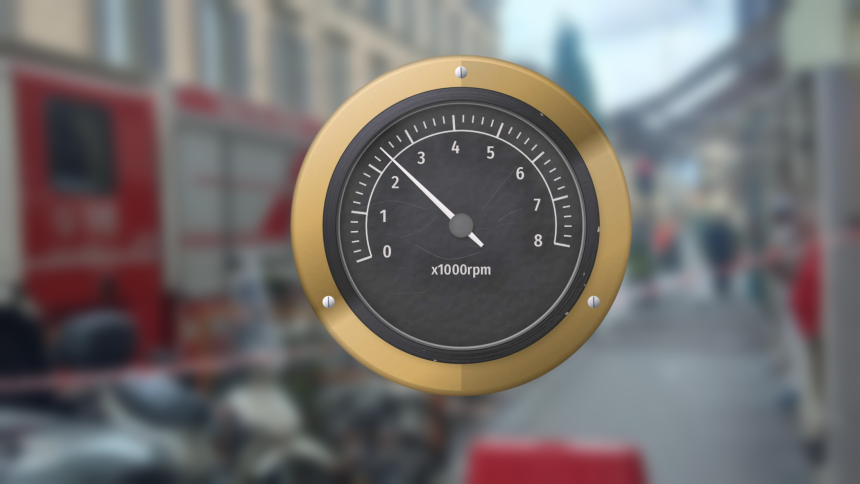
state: 2400 rpm
